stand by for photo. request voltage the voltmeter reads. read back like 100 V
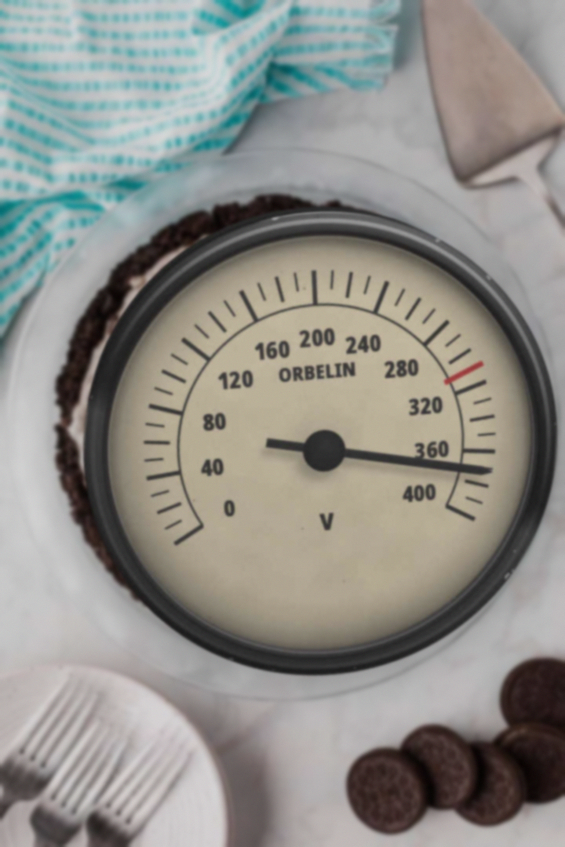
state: 370 V
